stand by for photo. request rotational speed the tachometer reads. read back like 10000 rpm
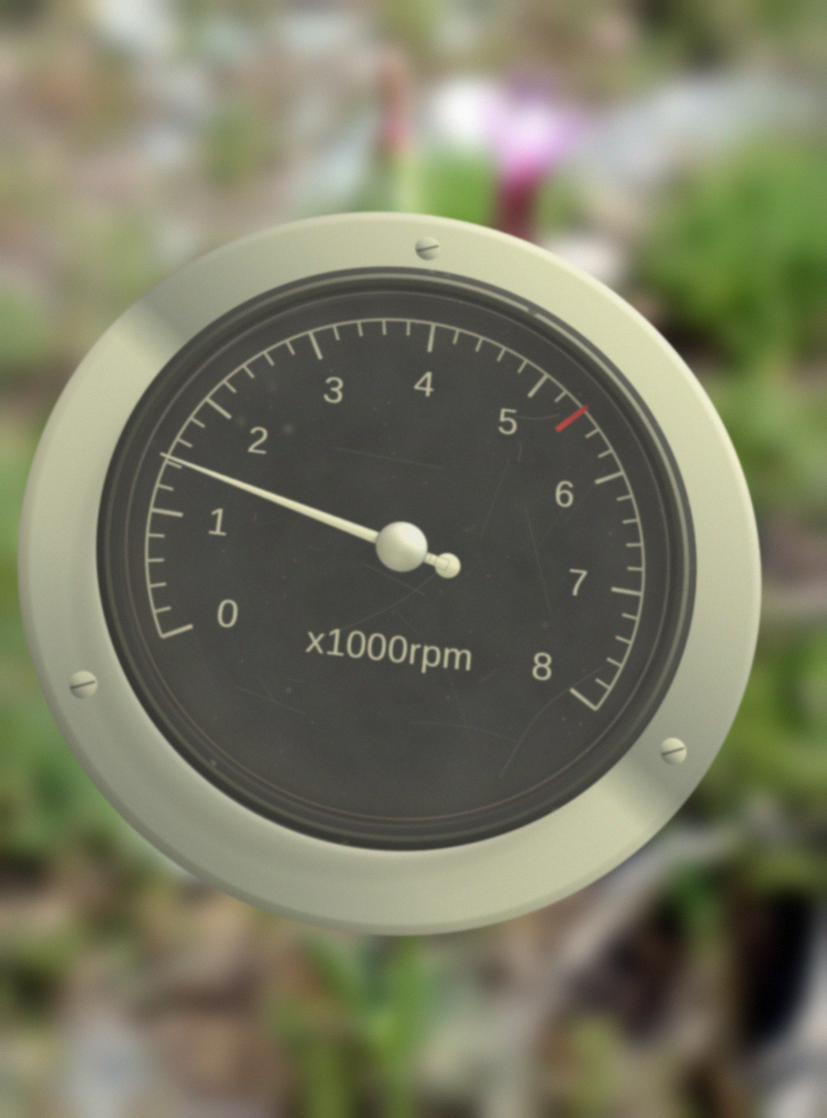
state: 1400 rpm
